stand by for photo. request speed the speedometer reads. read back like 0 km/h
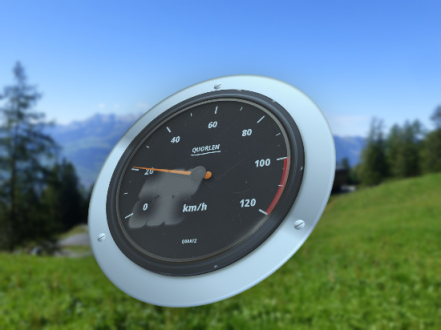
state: 20 km/h
